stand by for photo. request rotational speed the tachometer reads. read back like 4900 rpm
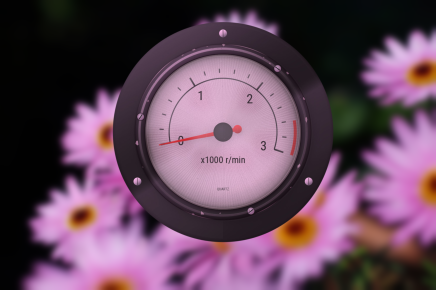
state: 0 rpm
